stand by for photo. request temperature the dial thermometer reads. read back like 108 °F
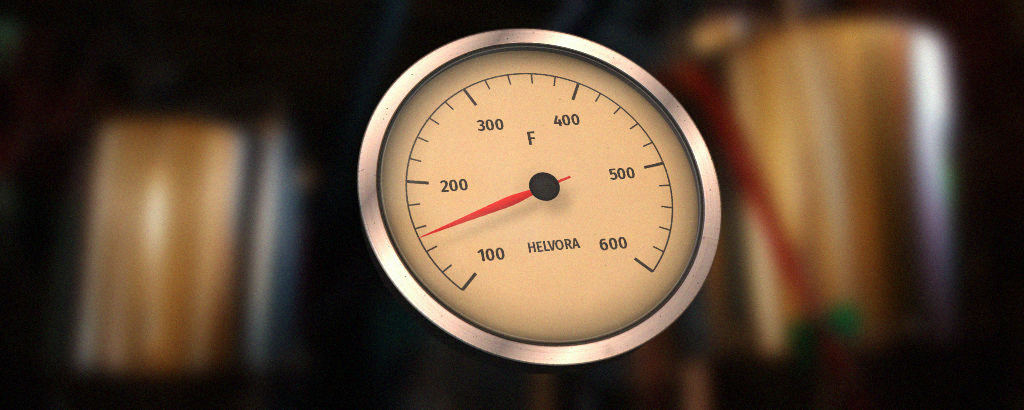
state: 150 °F
